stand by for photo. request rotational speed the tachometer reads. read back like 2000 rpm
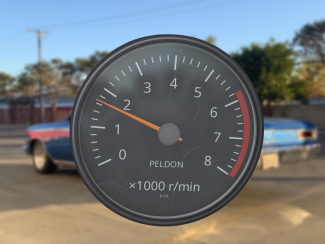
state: 1700 rpm
